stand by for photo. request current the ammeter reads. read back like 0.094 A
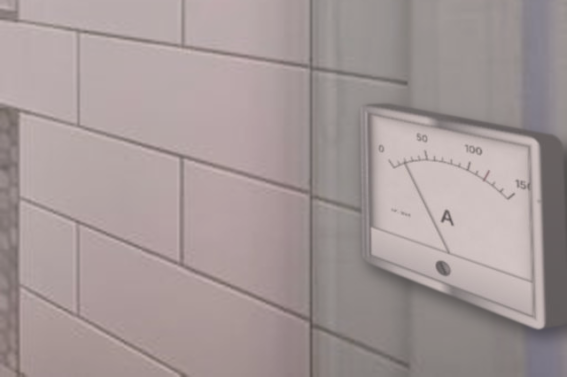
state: 20 A
